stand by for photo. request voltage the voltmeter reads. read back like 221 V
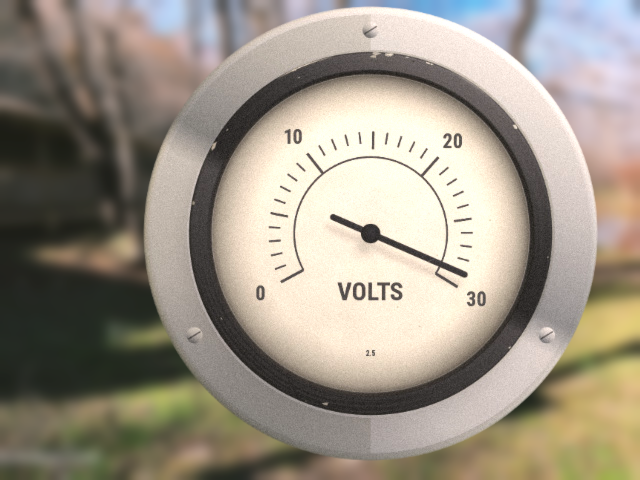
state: 29 V
